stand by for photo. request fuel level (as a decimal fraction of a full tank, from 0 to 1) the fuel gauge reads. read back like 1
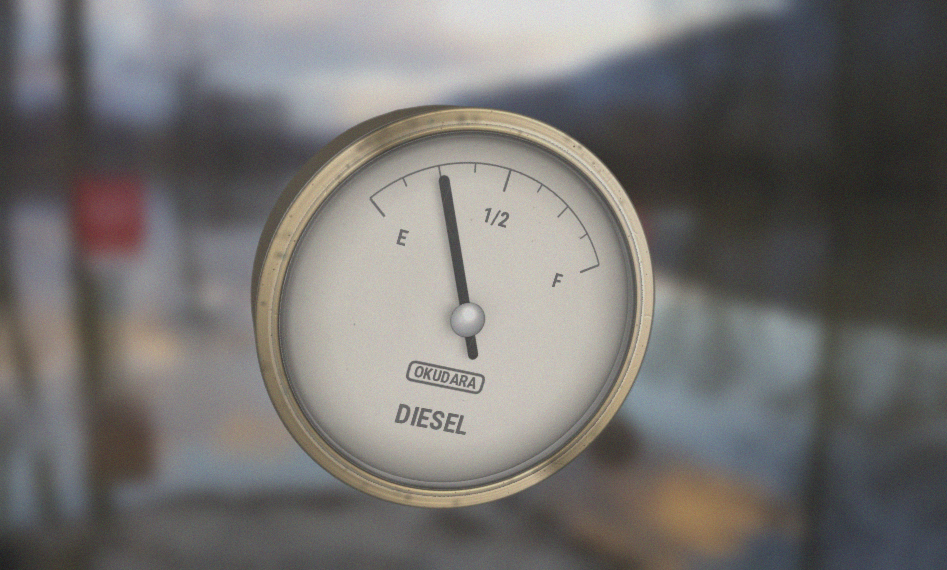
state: 0.25
